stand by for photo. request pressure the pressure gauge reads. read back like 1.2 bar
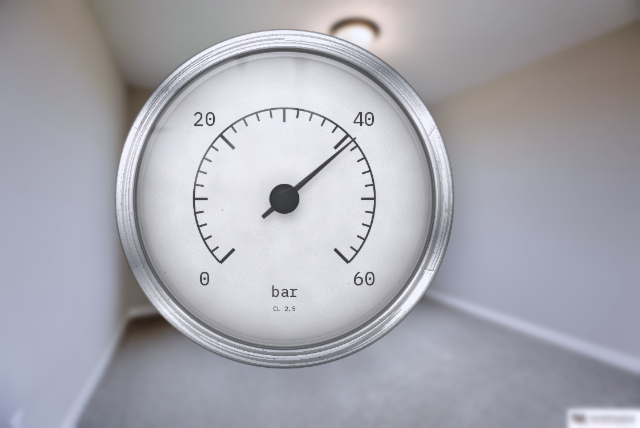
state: 41 bar
